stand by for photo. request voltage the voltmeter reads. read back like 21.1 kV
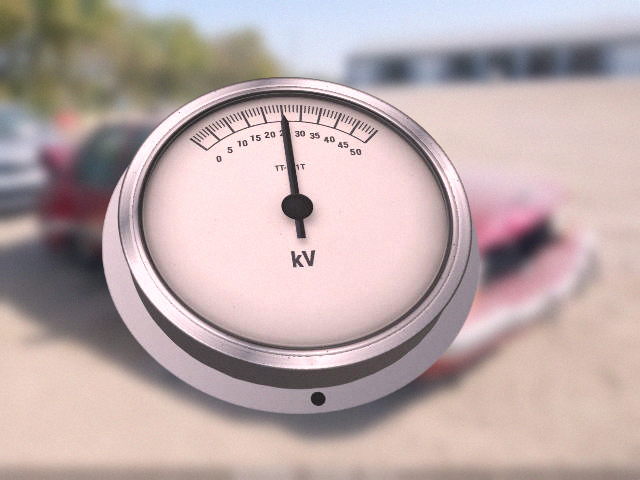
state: 25 kV
